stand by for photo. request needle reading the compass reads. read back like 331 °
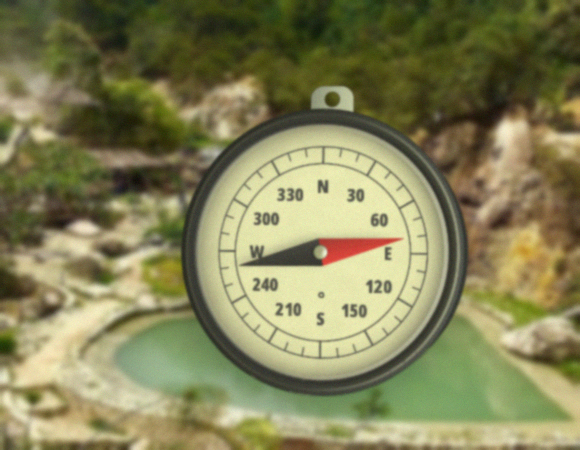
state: 80 °
